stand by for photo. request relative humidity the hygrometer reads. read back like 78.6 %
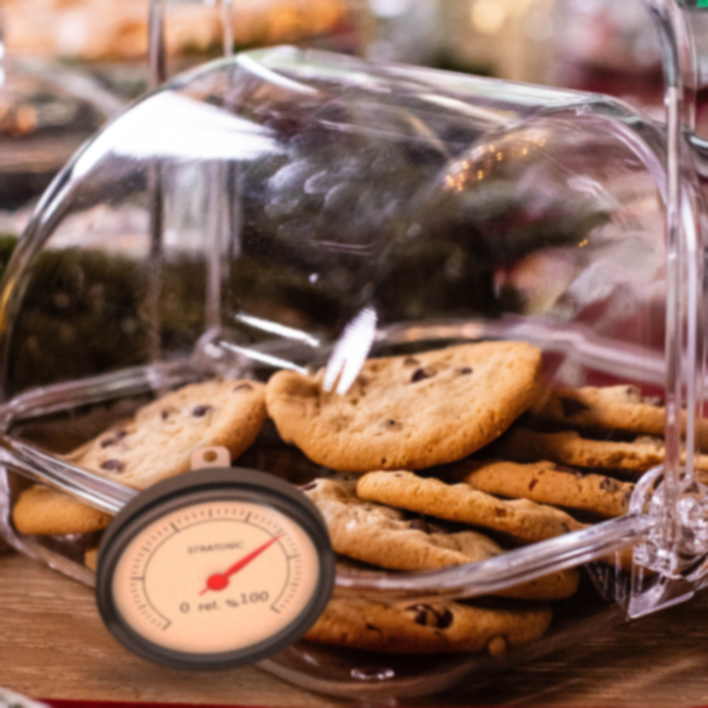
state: 70 %
